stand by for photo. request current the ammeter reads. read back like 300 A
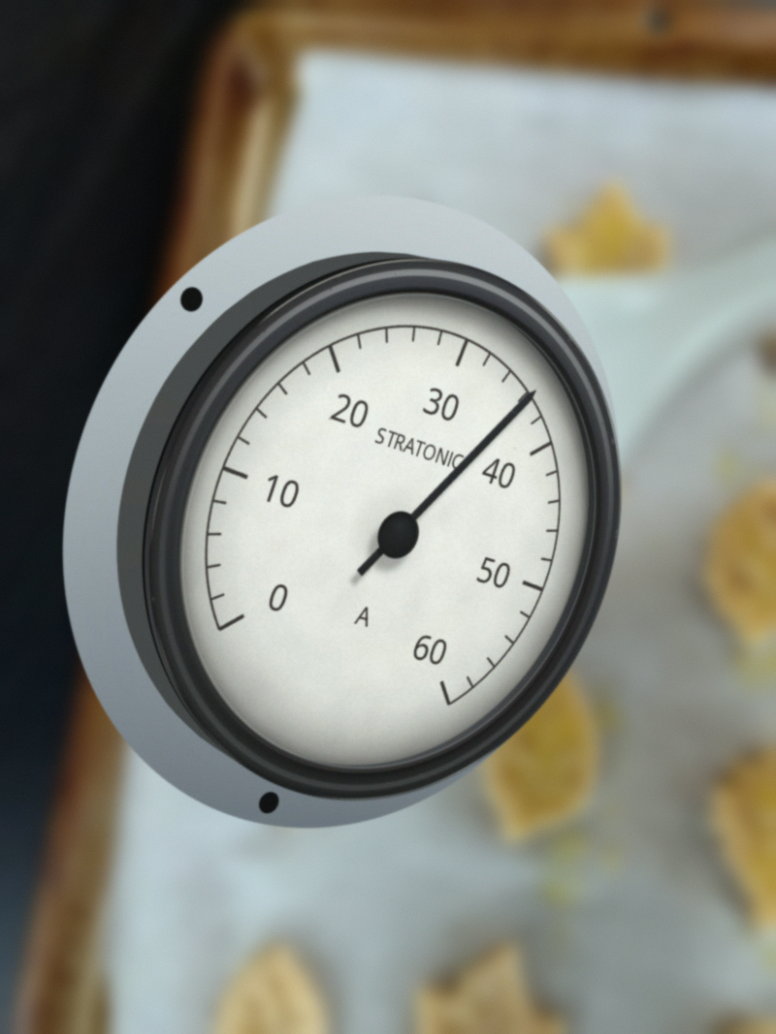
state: 36 A
